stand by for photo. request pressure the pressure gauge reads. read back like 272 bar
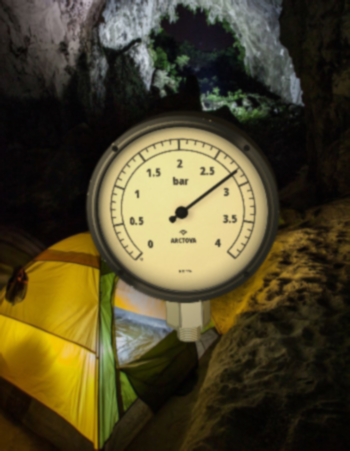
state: 2.8 bar
